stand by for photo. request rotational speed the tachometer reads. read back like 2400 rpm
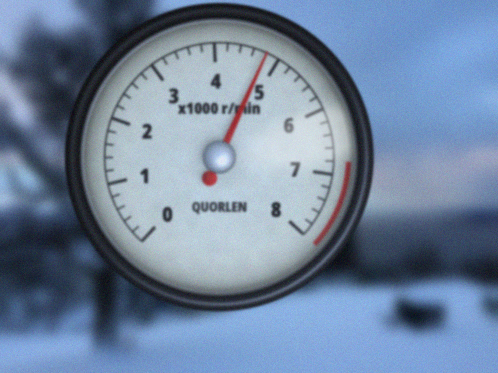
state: 4800 rpm
